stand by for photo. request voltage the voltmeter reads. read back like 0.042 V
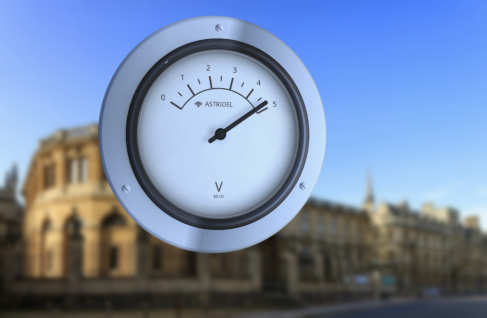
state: 4.75 V
